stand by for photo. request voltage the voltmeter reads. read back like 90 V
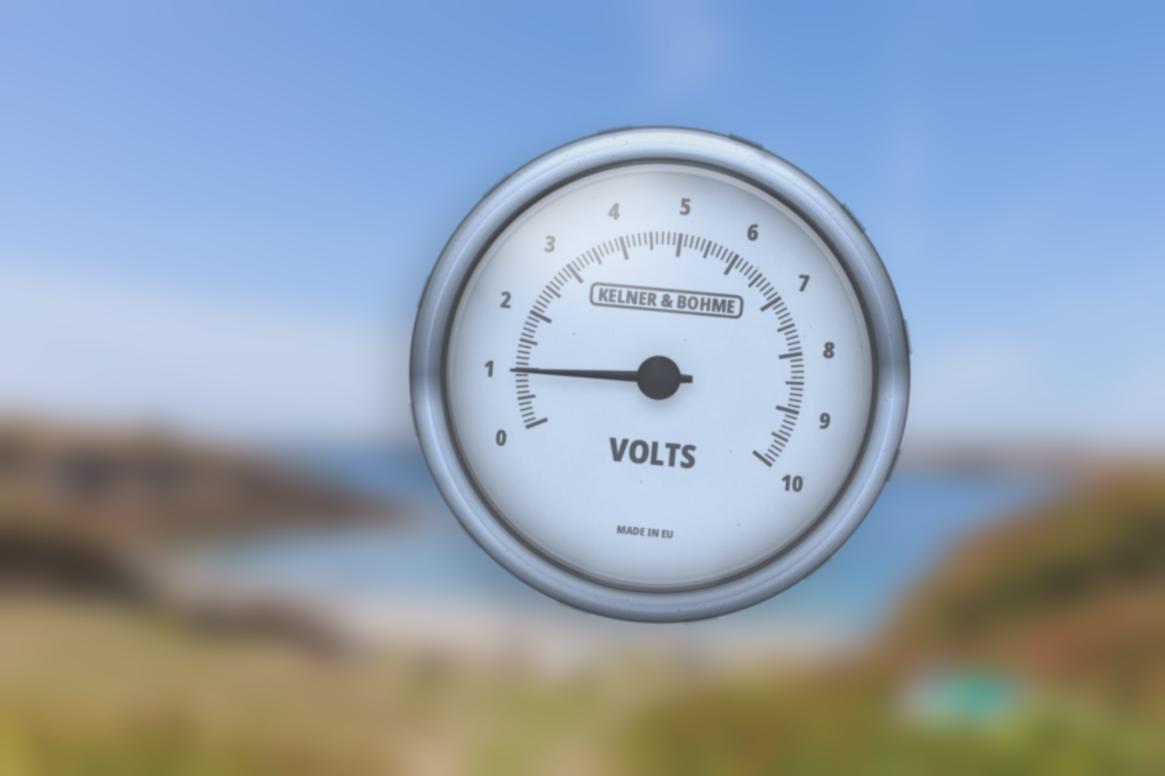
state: 1 V
